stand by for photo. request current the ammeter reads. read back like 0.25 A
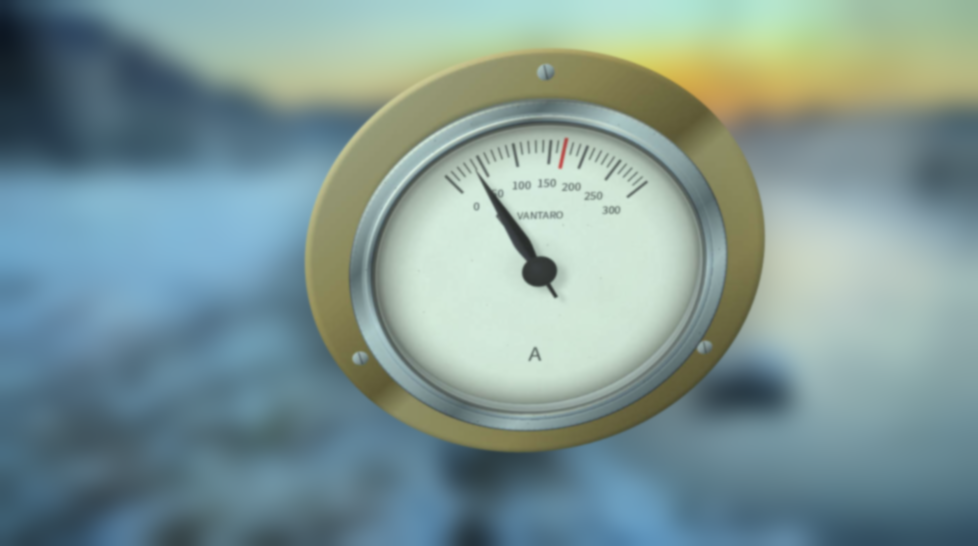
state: 40 A
